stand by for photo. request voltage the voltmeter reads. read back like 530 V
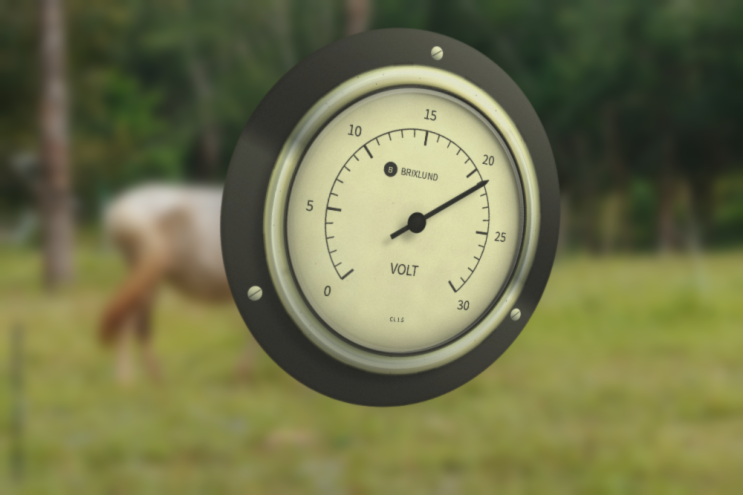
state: 21 V
